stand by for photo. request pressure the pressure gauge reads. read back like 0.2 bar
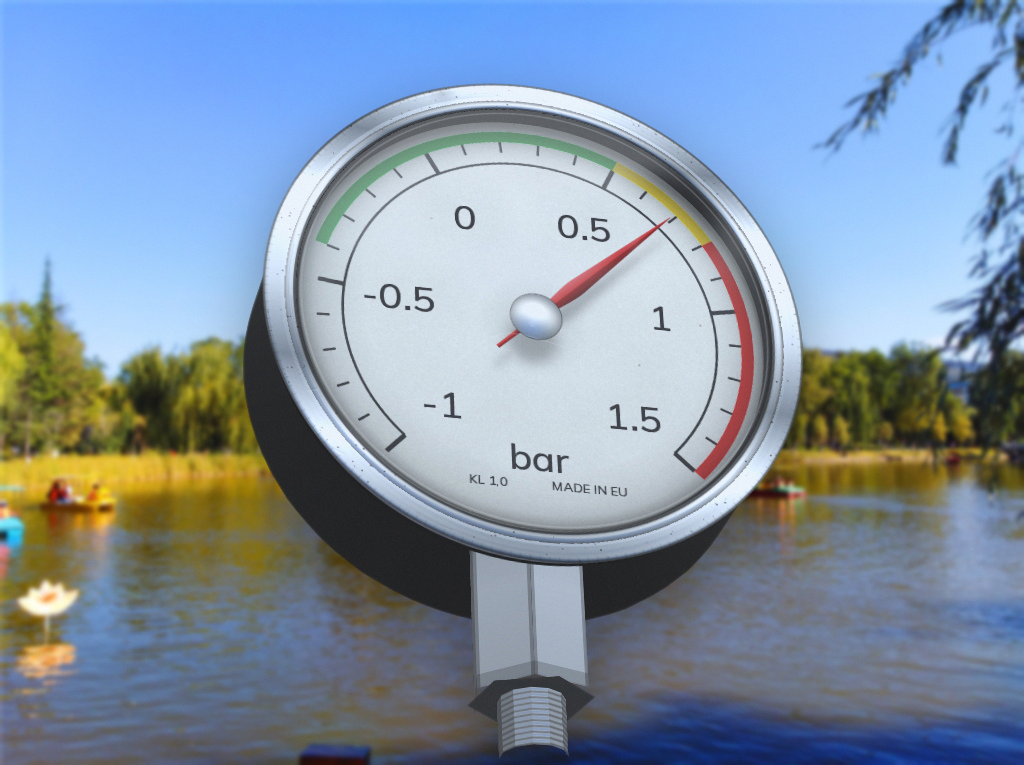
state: 0.7 bar
